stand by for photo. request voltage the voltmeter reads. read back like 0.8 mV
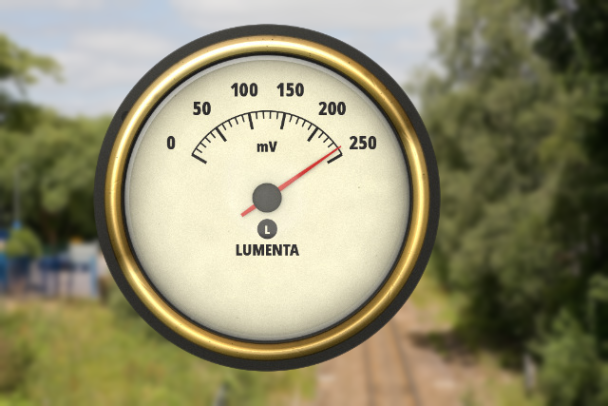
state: 240 mV
